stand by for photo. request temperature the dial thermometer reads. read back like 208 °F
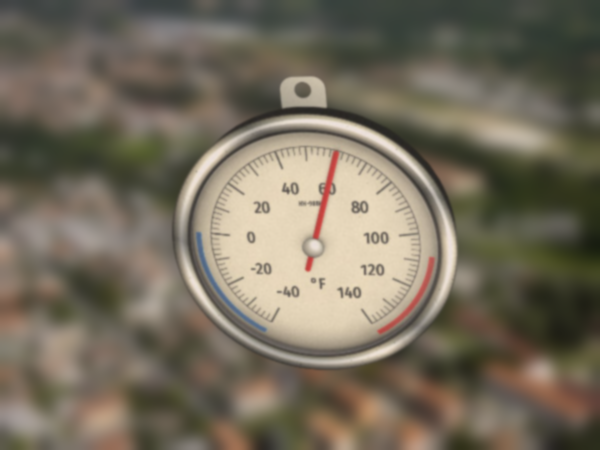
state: 60 °F
